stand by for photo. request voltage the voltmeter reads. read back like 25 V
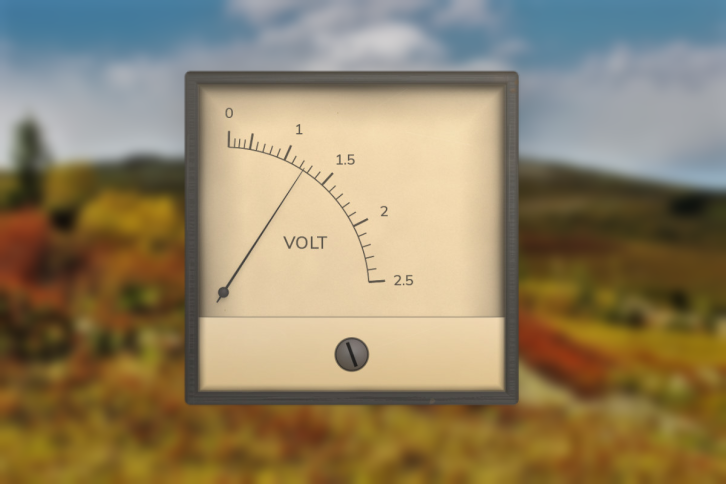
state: 1.25 V
